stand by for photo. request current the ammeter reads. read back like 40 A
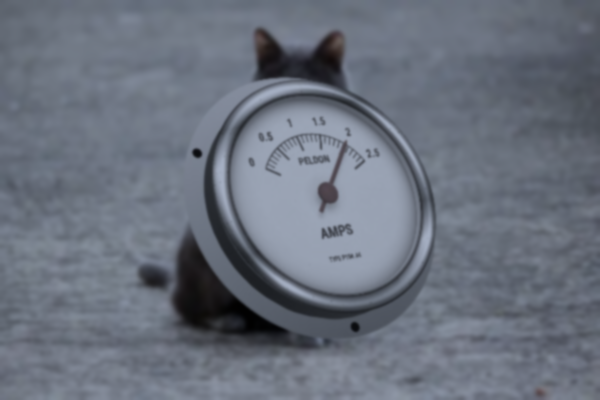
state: 2 A
